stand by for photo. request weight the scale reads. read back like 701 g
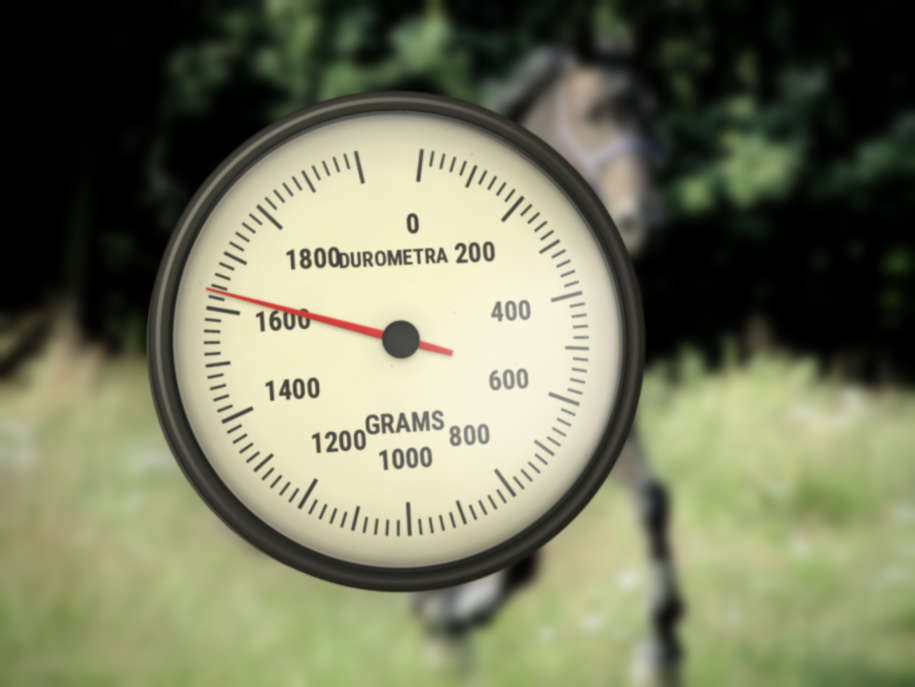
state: 1630 g
